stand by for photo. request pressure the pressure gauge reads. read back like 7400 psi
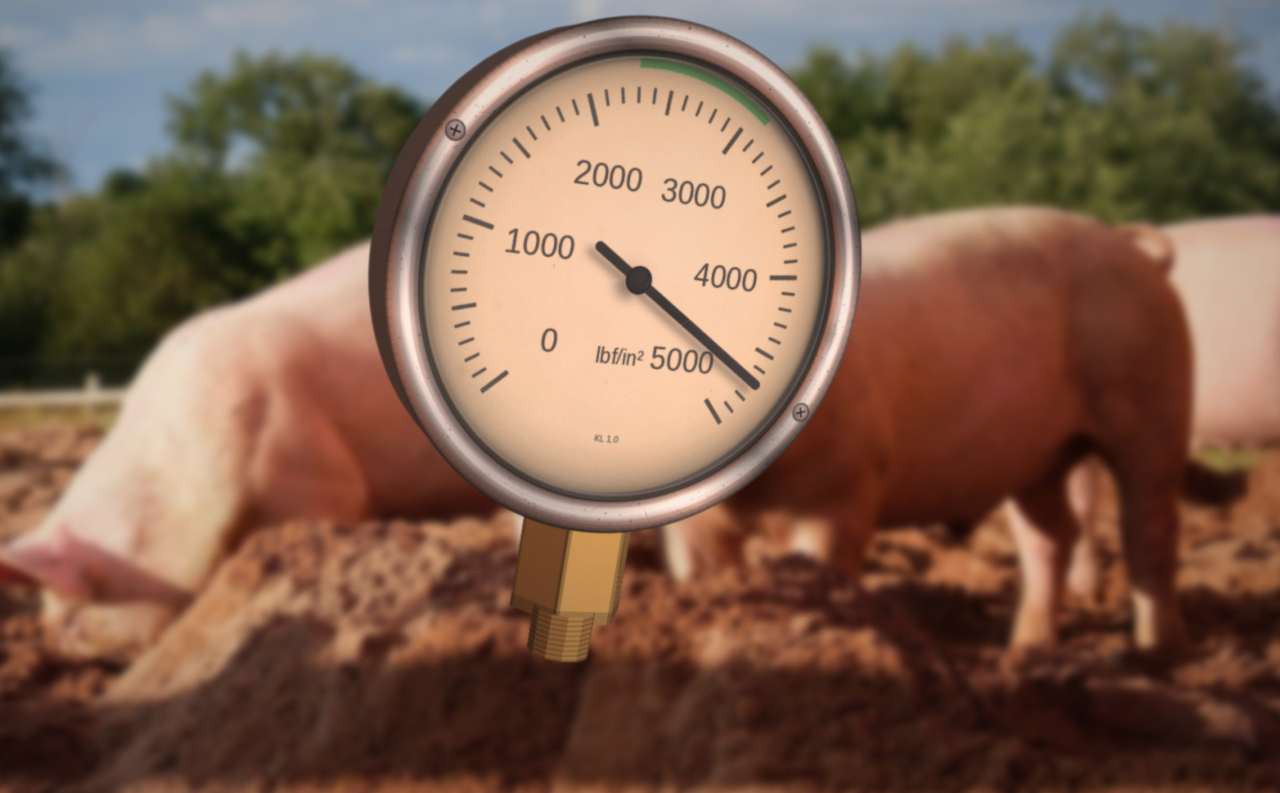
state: 4700 psi
